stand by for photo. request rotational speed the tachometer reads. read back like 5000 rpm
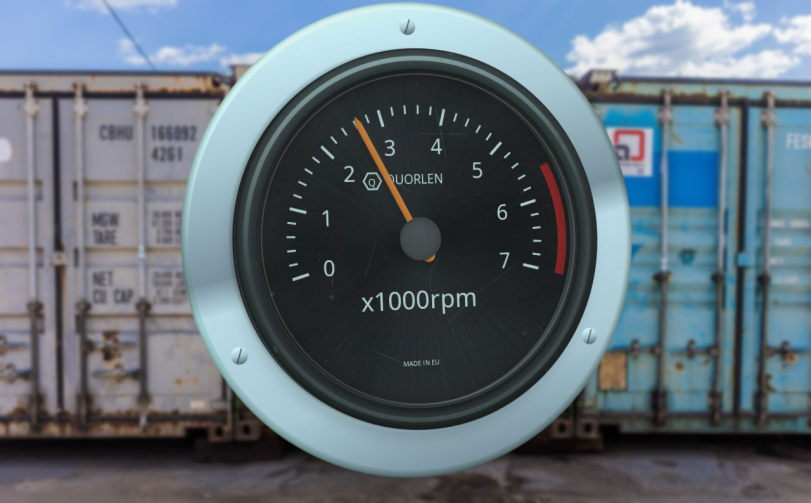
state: 2600 rpm
